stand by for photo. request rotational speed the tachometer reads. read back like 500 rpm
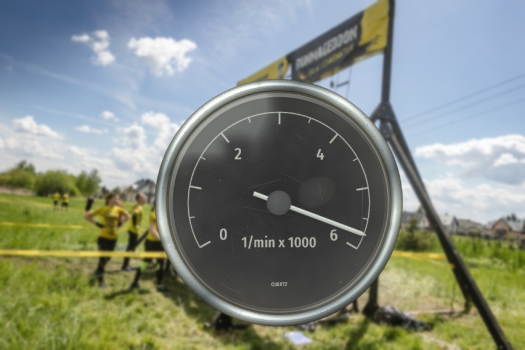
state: 5750 rpm
